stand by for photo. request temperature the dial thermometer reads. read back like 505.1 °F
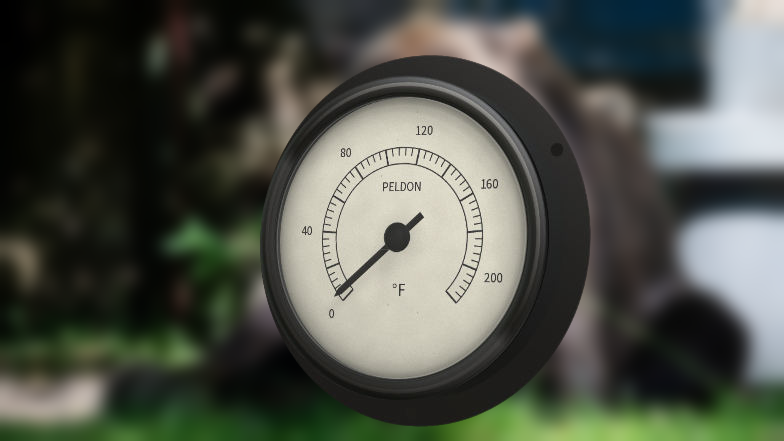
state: 4 °F
